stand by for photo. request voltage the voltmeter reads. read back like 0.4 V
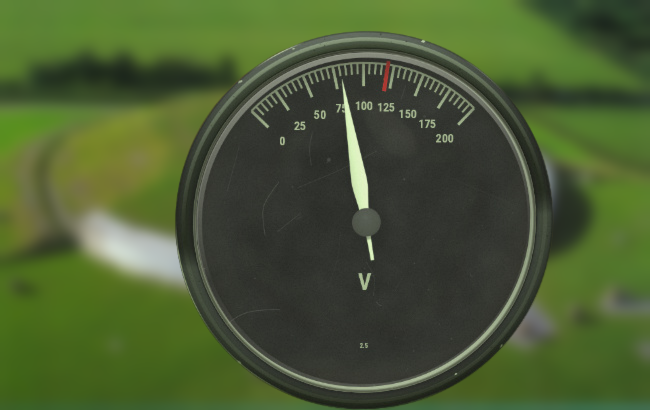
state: 80 V
